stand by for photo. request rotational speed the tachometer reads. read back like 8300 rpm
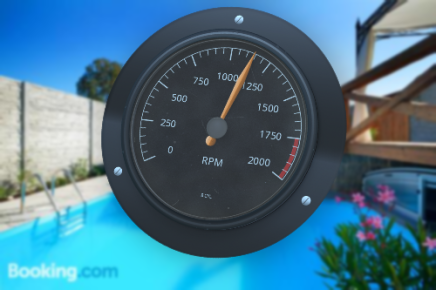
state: 1150 rpm
